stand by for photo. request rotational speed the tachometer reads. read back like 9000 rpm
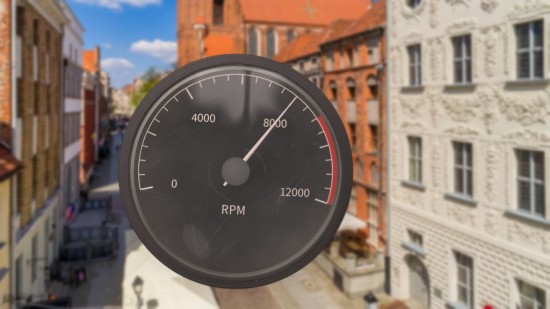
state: 8000 rpm
